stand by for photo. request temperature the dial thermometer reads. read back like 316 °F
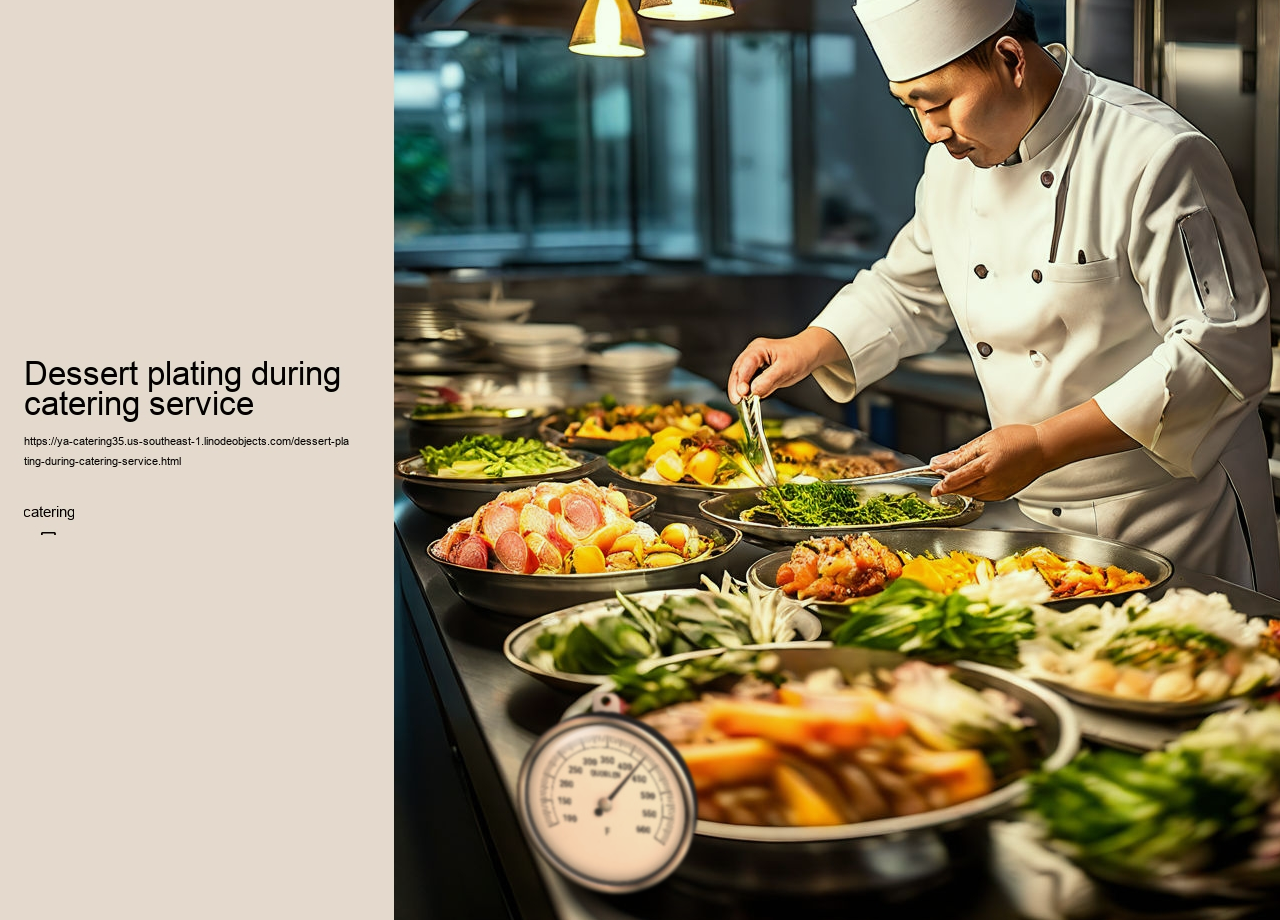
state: 425 °F
